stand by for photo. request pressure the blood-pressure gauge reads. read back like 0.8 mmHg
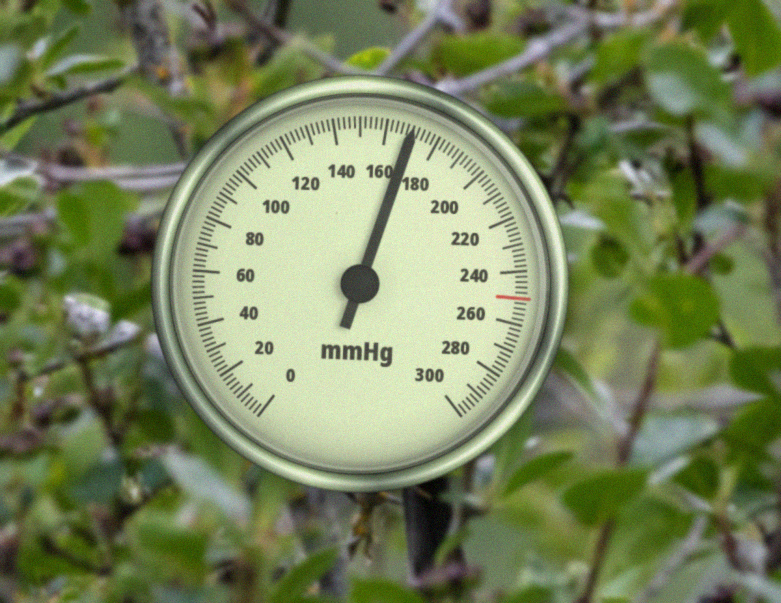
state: 170 mmHg
